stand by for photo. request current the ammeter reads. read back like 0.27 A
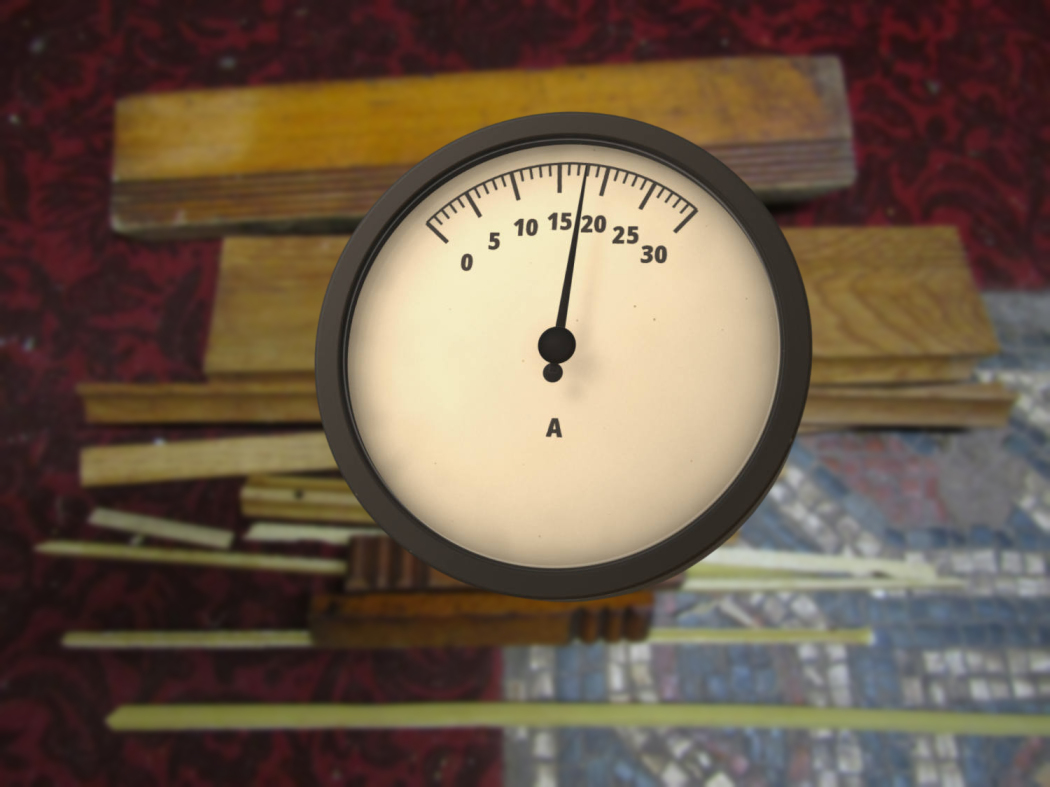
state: 18 A
